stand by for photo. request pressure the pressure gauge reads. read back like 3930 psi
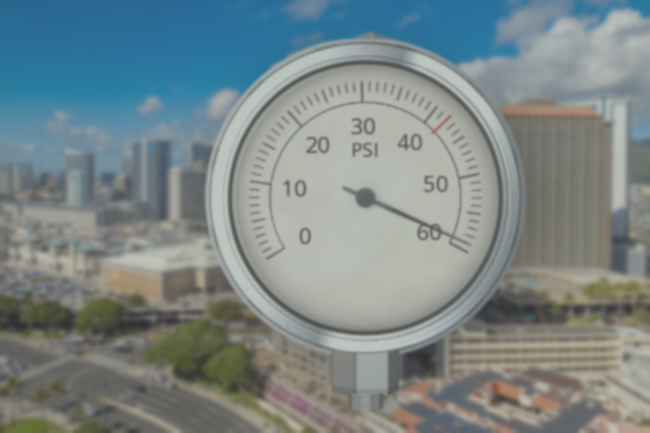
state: 59 psi
